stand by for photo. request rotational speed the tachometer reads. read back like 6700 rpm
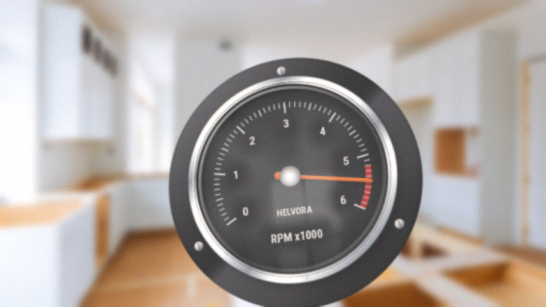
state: 5500 rpm
